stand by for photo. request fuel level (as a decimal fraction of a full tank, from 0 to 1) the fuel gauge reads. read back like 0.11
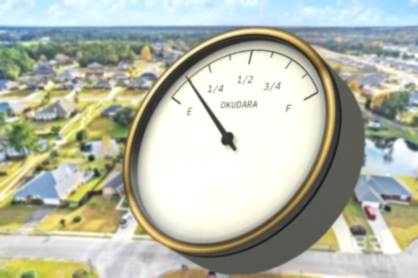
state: 0.125
